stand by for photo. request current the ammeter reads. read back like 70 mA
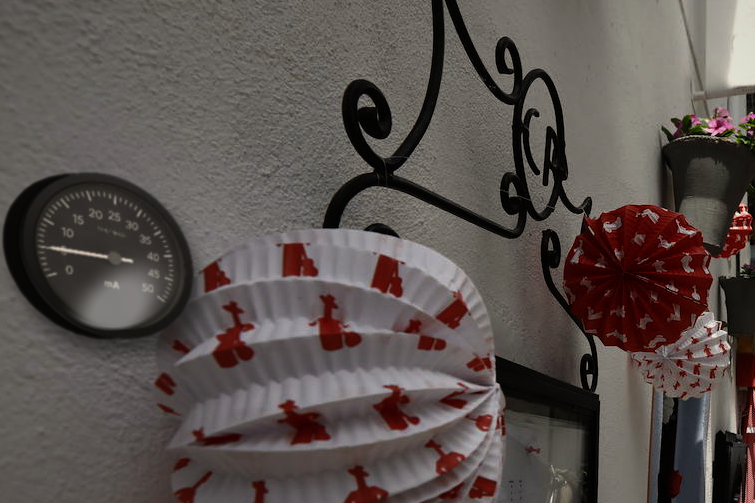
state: 5 mA
